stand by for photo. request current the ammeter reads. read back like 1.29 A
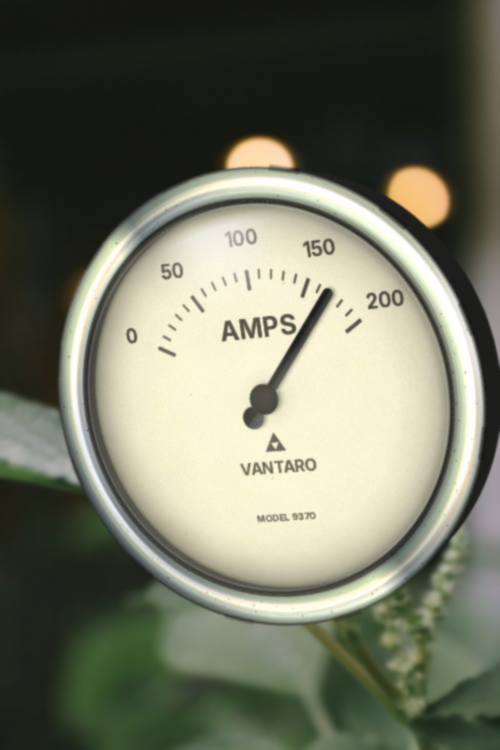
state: 170 A
